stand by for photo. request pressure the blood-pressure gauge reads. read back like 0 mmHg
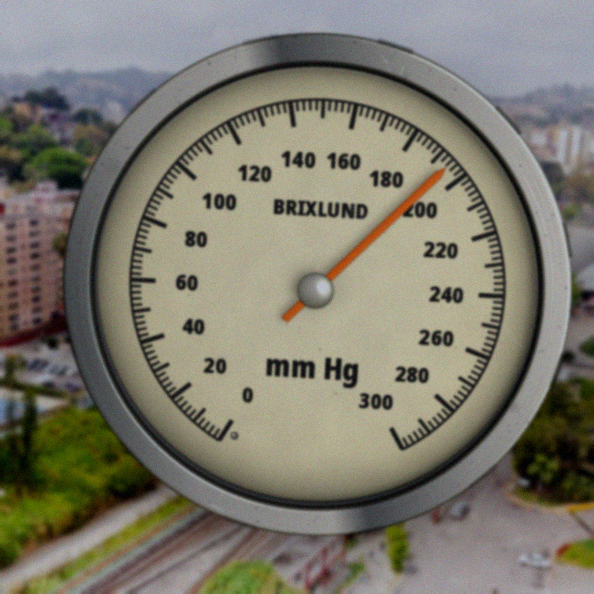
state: 194 mmHg
